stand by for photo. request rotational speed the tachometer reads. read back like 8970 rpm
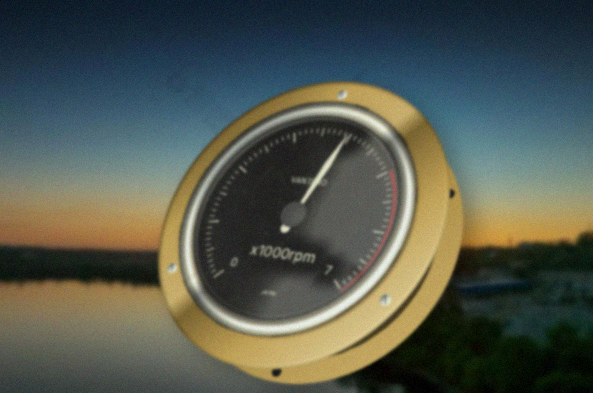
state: 4000 rpm
